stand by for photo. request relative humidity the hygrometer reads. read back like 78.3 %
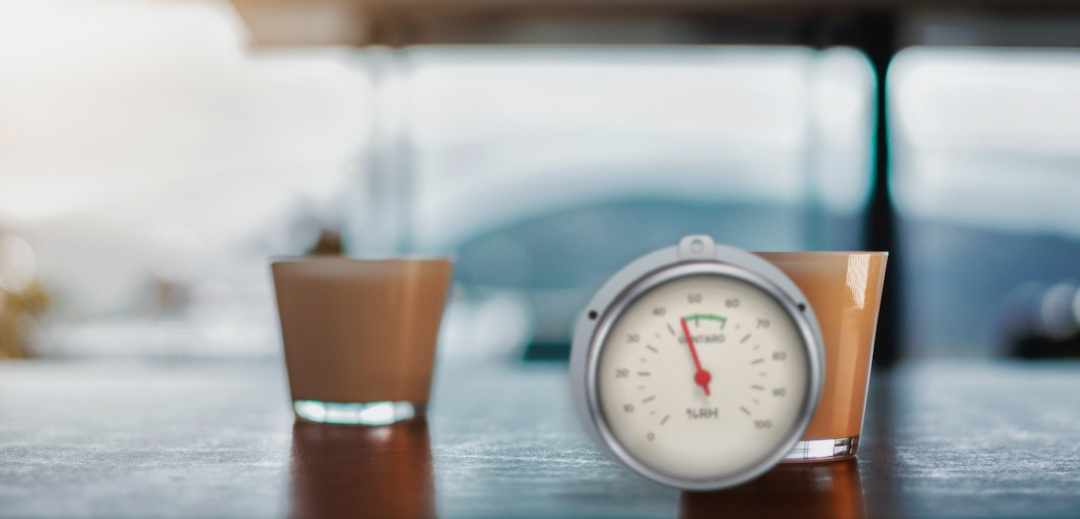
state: 45 %
